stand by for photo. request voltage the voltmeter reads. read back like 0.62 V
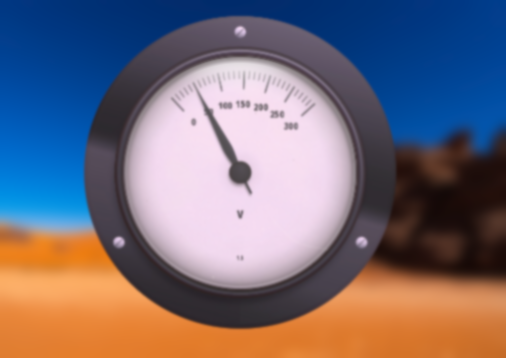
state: 50 V
